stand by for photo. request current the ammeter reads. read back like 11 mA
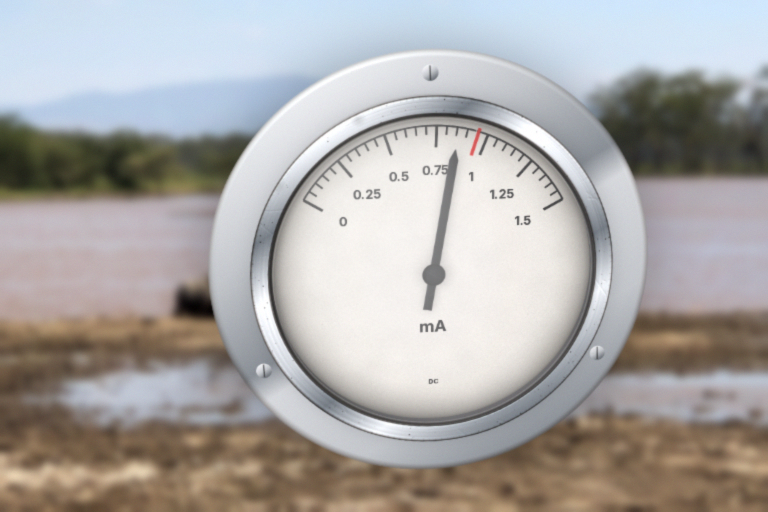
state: 0.85 mA
